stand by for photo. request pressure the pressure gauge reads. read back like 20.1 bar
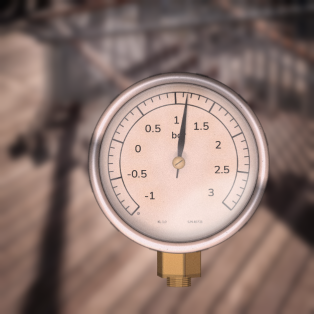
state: 1.15 bar
